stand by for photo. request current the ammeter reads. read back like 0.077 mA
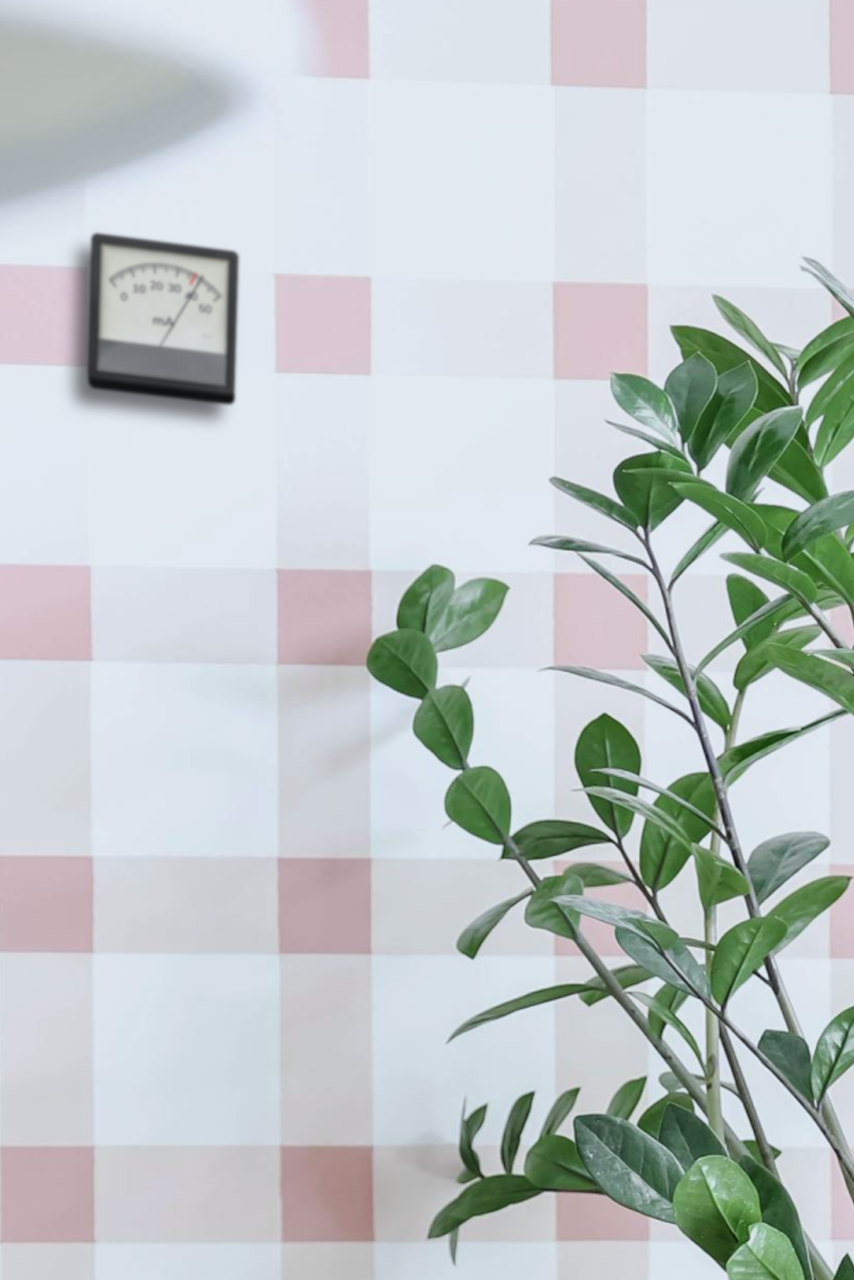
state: 40 mA
